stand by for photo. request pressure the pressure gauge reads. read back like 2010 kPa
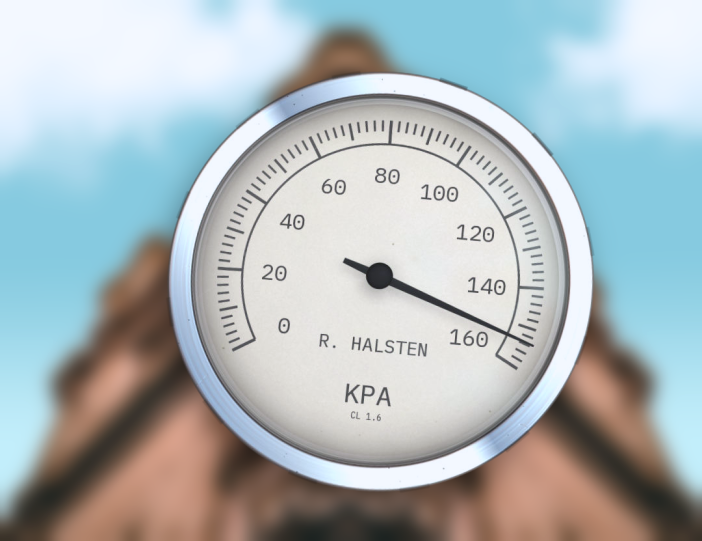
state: 154 kPa
